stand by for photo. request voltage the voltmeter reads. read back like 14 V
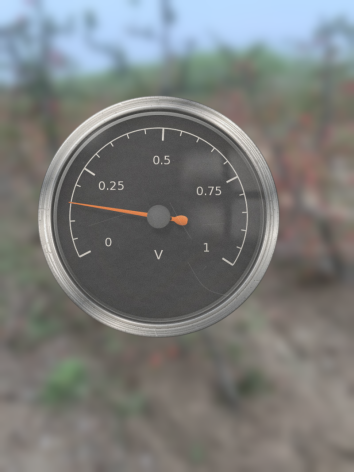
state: 0.15 V
